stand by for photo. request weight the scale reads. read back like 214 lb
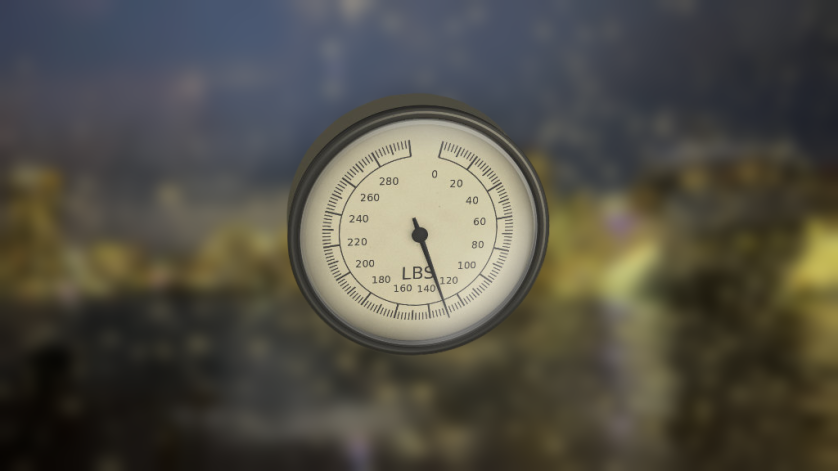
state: 130 lb
